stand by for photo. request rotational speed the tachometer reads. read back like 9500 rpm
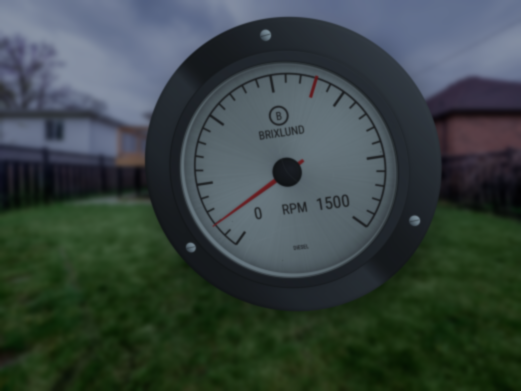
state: 100 rpm
